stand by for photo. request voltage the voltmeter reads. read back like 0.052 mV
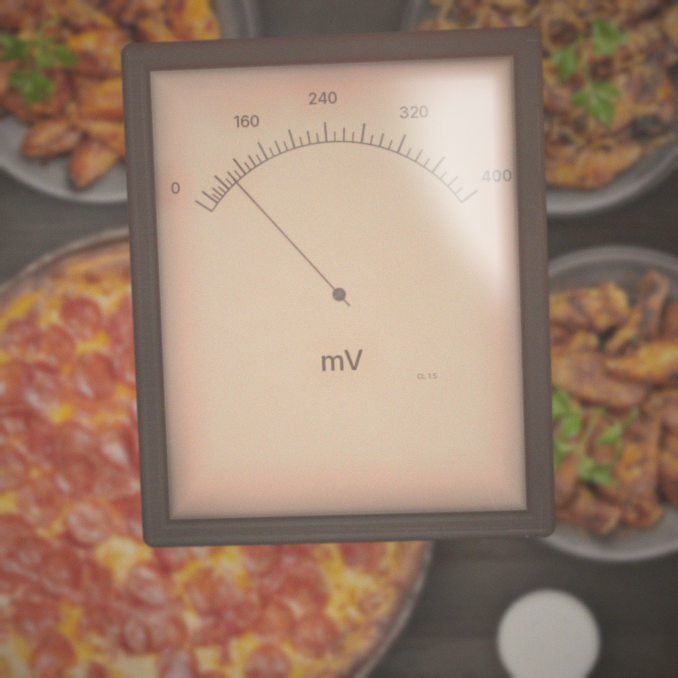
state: 100 mV
